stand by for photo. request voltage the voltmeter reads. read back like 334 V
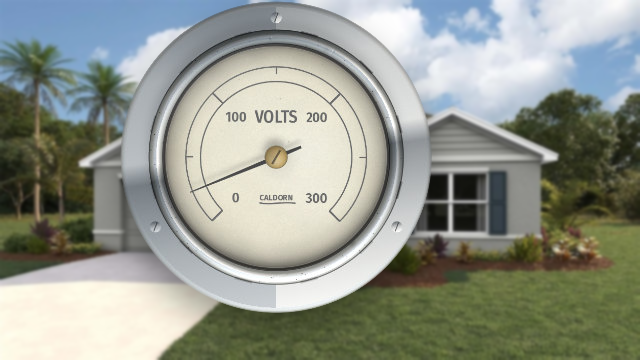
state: 25 V
